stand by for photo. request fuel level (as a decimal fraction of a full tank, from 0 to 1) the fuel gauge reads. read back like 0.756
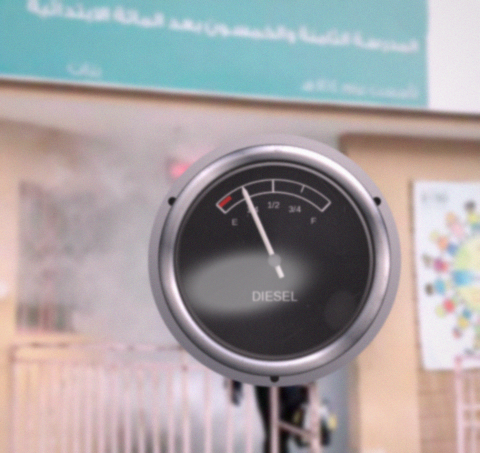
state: 0.25
